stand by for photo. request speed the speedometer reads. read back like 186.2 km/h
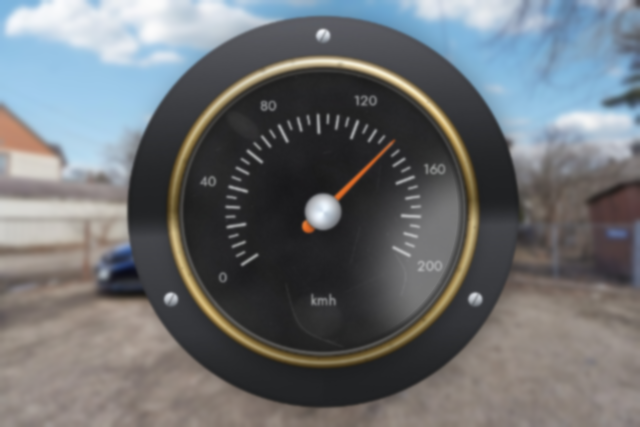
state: 140 km/h
